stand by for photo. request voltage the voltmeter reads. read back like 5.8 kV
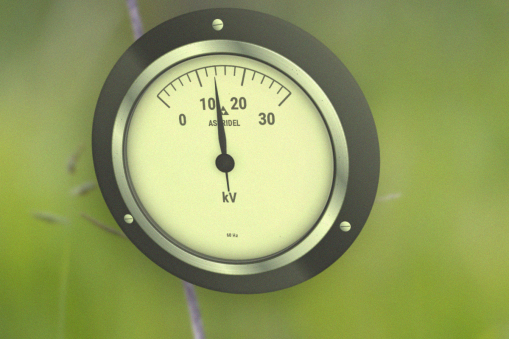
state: 14 kV
